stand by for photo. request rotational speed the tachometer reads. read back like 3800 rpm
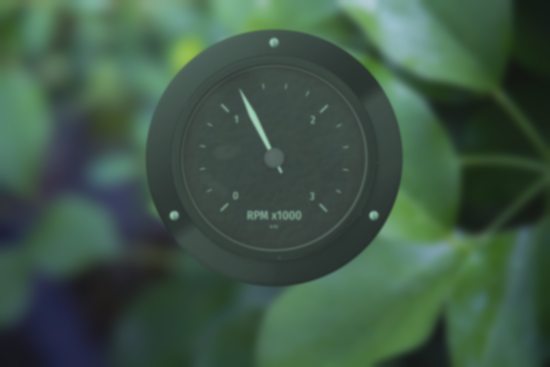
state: 1200 rpm
